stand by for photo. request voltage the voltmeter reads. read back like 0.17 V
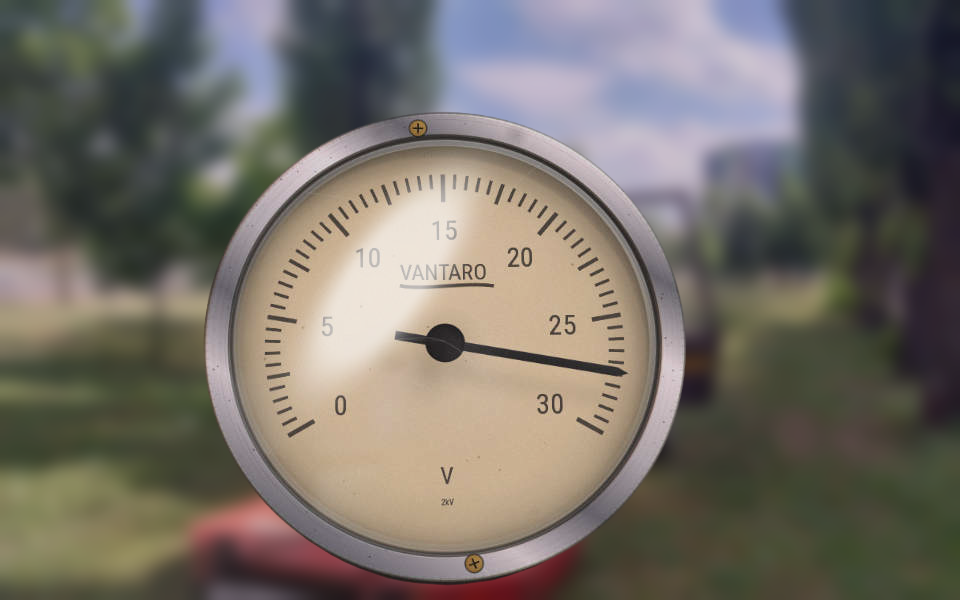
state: 27.5 V
